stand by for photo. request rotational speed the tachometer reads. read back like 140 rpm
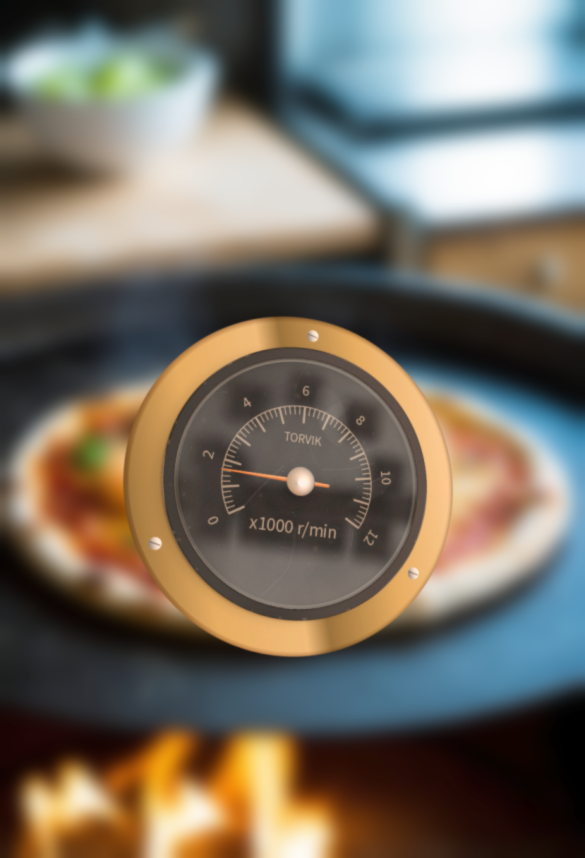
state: 1600 rpm
